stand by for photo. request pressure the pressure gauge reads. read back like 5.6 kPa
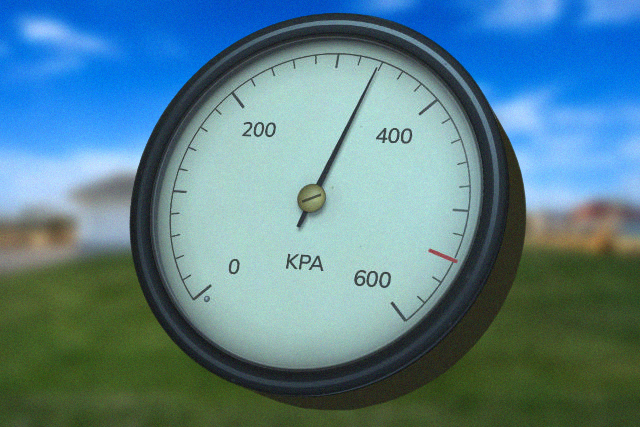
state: 340 kPa
